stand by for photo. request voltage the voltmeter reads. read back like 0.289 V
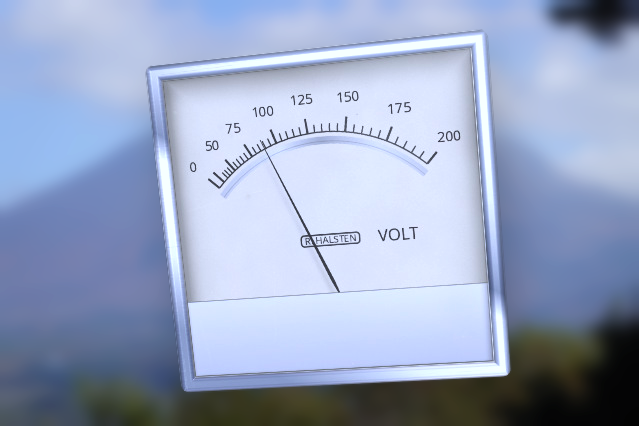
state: 90 V
